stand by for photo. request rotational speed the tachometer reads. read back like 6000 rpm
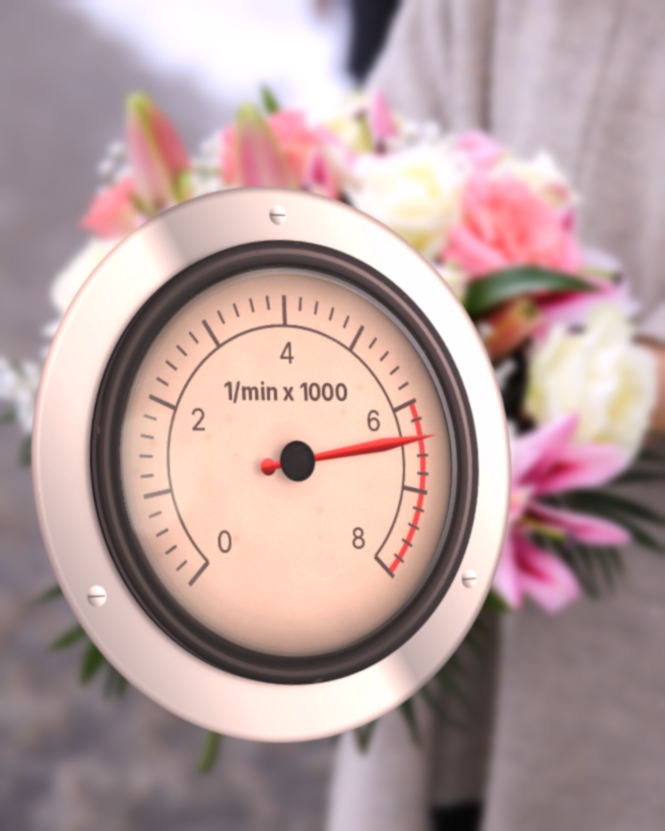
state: 6400 rpm
